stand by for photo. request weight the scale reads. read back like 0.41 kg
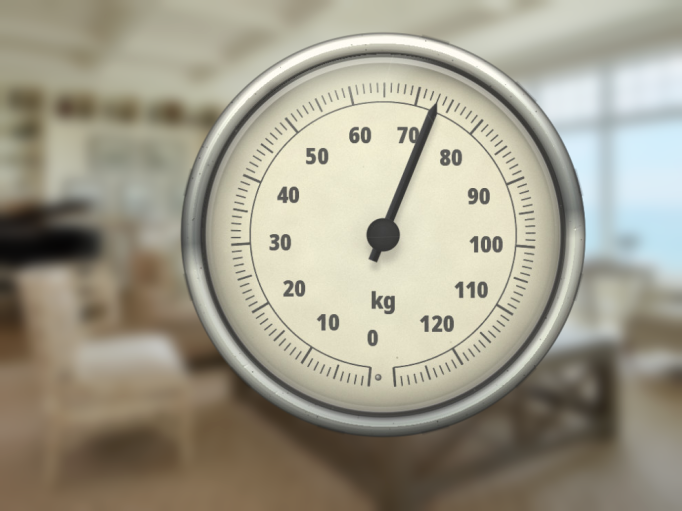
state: 73 kg
